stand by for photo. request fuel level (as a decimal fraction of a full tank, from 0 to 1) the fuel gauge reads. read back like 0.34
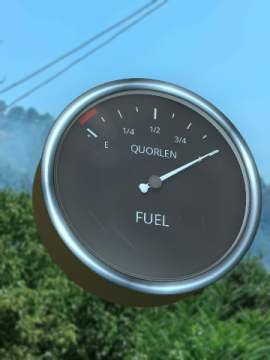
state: 1
